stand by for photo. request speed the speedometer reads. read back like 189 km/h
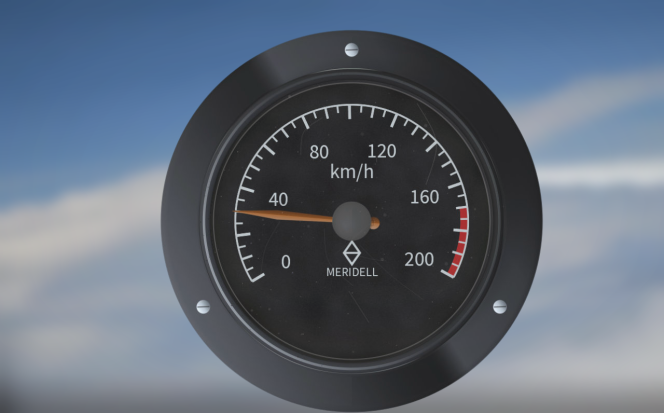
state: 30 km/h
